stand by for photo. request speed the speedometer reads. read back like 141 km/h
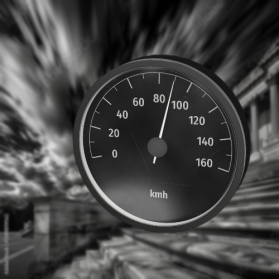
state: 90 km/h
